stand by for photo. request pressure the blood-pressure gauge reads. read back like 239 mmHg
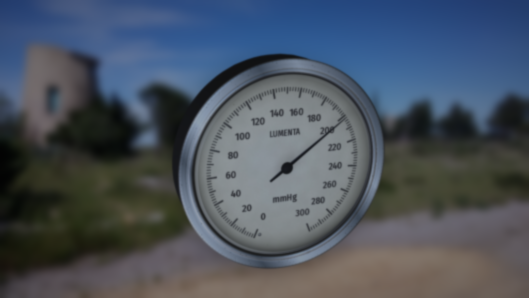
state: 200 mmHg
